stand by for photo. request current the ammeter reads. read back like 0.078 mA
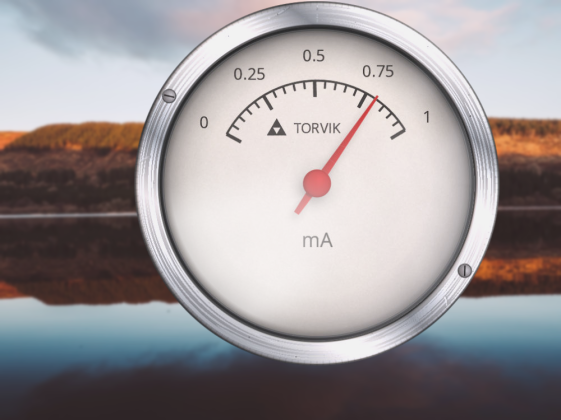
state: 0.8 mA
